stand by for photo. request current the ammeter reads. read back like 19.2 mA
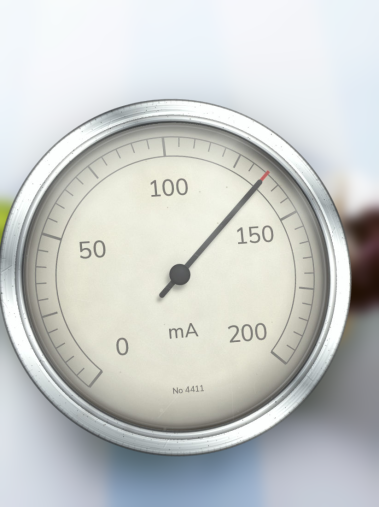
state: 135 mA
